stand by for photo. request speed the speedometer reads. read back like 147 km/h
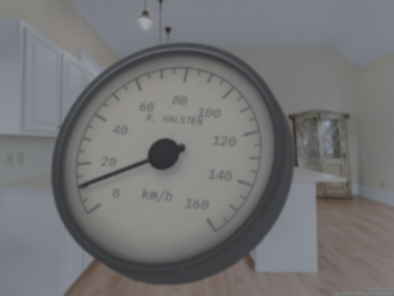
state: 10 km/h
